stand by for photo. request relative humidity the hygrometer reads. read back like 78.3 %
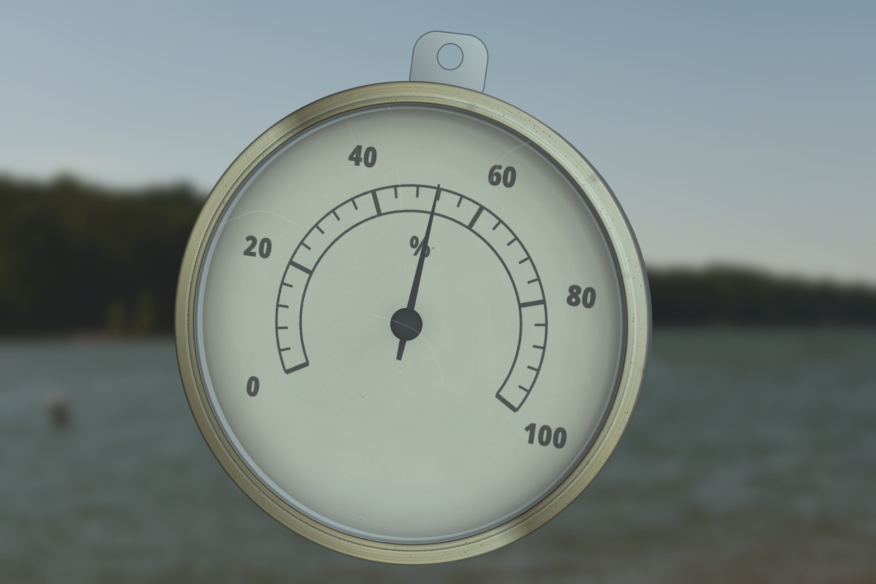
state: 52 %
